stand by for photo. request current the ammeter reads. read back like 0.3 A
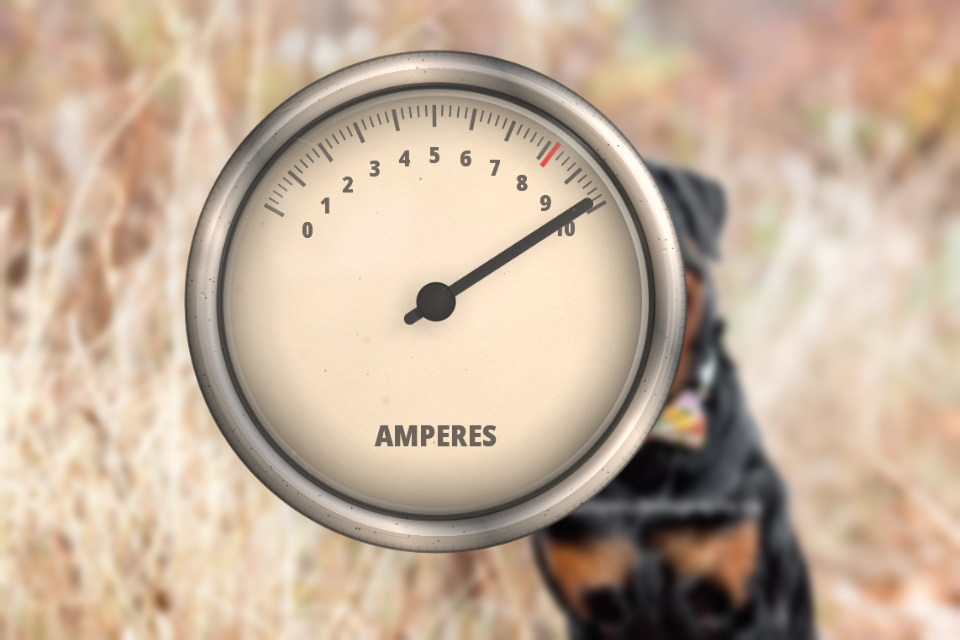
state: 9.8 A
